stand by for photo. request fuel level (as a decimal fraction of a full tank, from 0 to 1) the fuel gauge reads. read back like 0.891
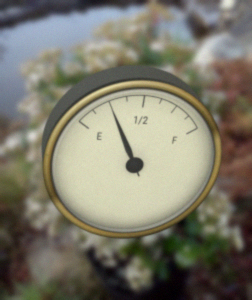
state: 0.25
